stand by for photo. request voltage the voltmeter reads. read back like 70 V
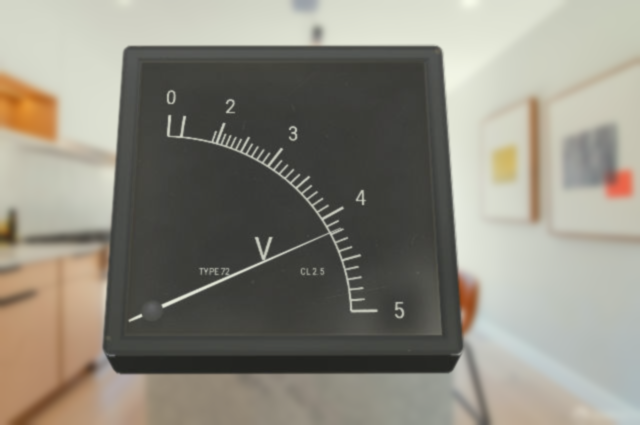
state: 4.2 V
